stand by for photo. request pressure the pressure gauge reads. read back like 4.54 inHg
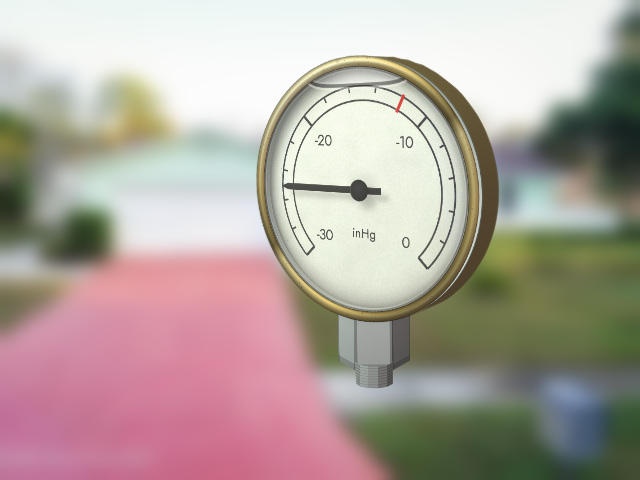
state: -25 inHg
